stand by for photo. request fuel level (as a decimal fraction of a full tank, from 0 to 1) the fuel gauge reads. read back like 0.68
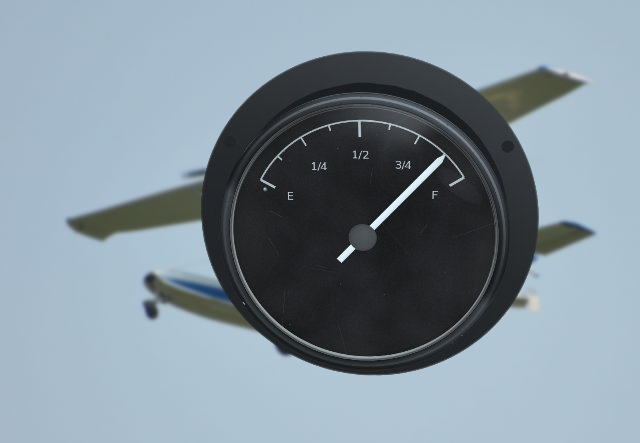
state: 0.875
